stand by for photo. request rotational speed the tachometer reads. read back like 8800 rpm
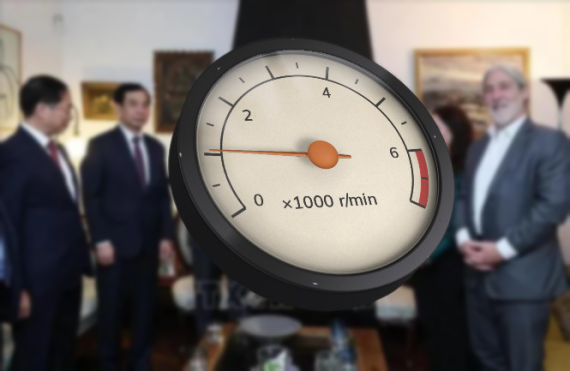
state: 1000 rpm
